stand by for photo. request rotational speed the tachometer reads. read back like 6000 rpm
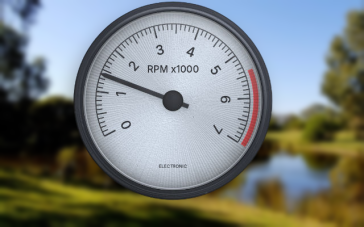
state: 1400 rpm
